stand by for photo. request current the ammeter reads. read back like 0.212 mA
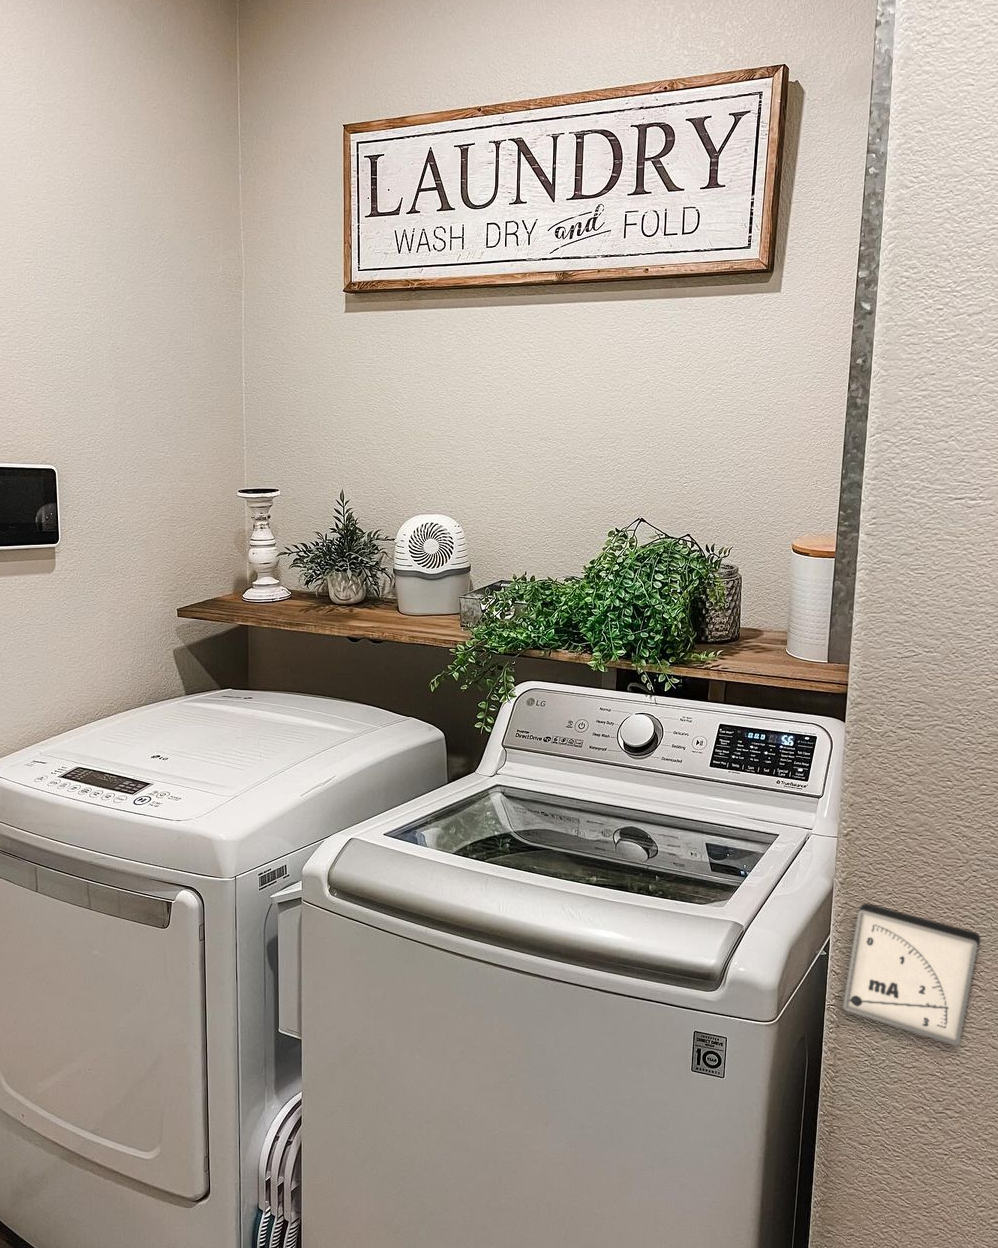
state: 2.5 mA
